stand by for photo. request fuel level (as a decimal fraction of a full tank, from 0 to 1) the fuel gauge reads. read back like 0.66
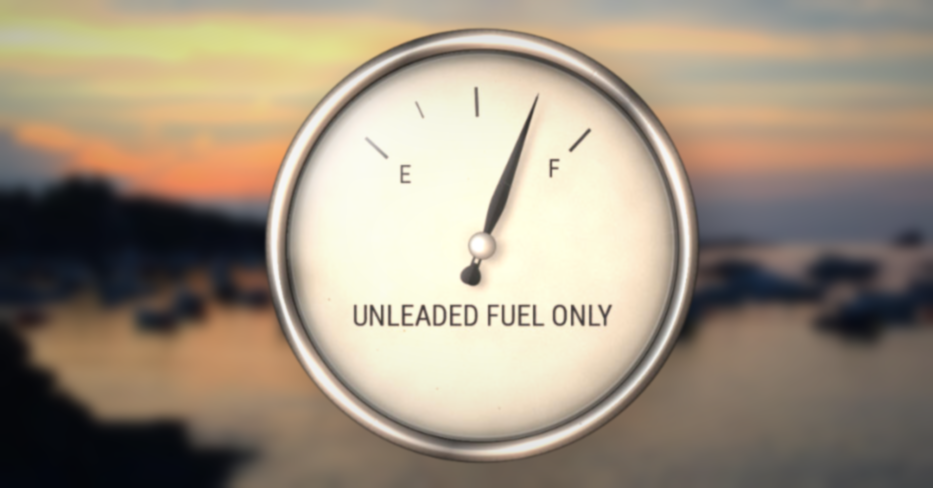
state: 0.75
